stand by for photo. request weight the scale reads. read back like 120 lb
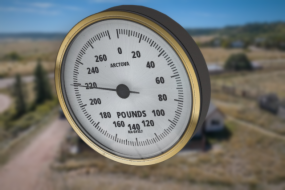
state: 220 lb
